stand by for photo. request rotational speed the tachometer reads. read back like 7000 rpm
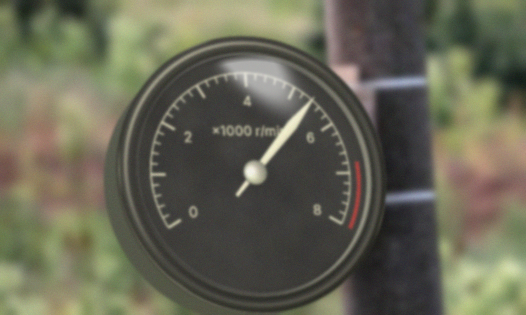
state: 5400 rpm
